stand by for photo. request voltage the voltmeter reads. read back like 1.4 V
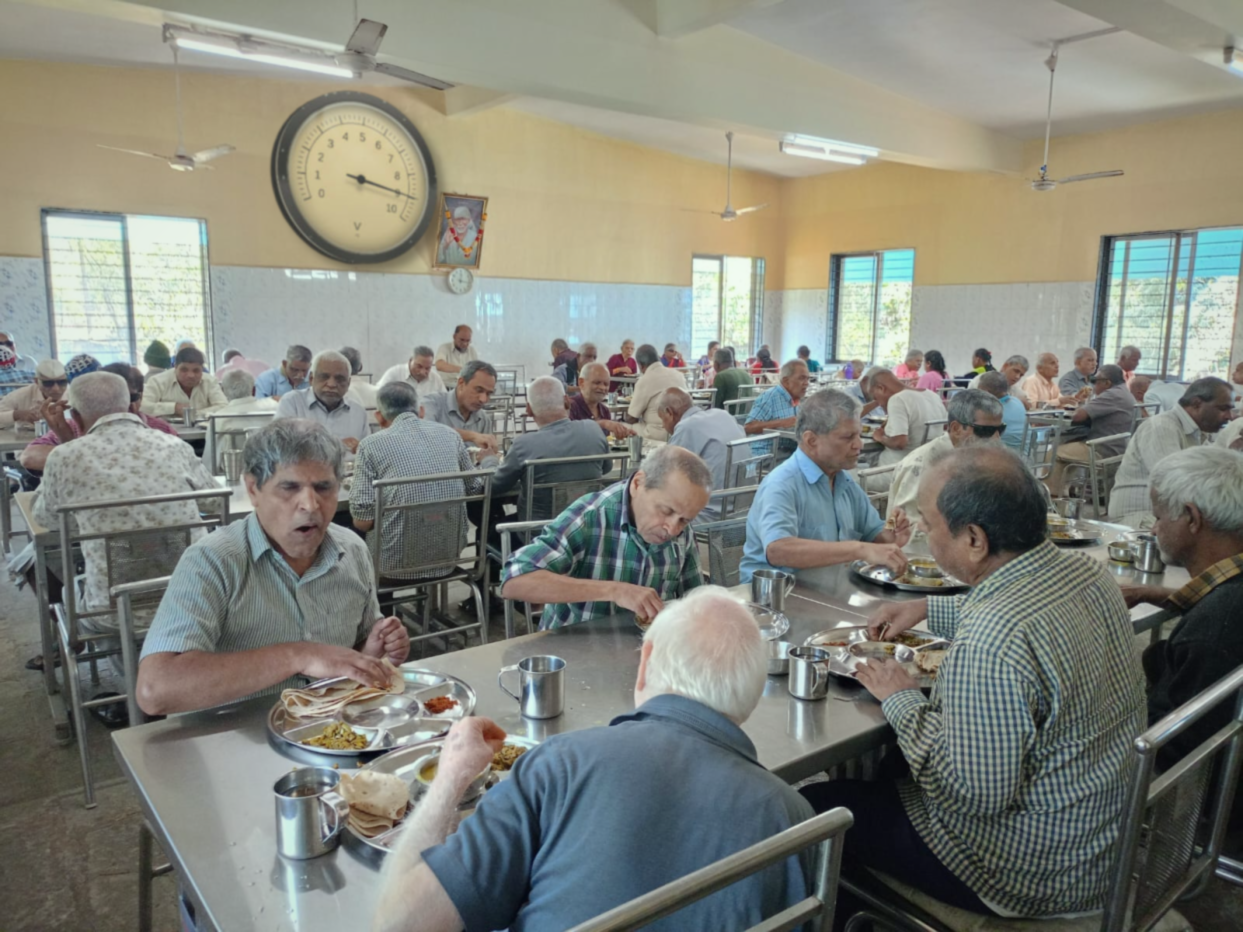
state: 9 V
